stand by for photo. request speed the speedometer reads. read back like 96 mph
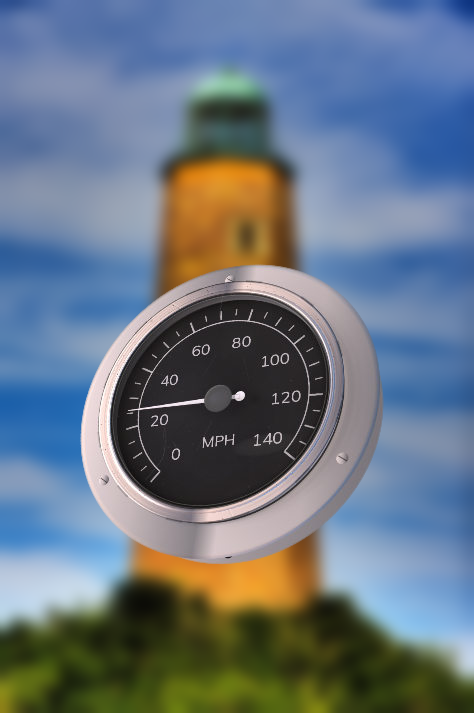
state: 25 mph
